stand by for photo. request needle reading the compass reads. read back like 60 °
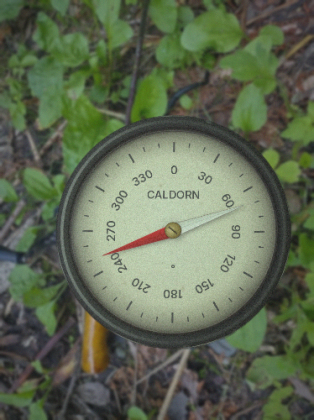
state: 250 °
